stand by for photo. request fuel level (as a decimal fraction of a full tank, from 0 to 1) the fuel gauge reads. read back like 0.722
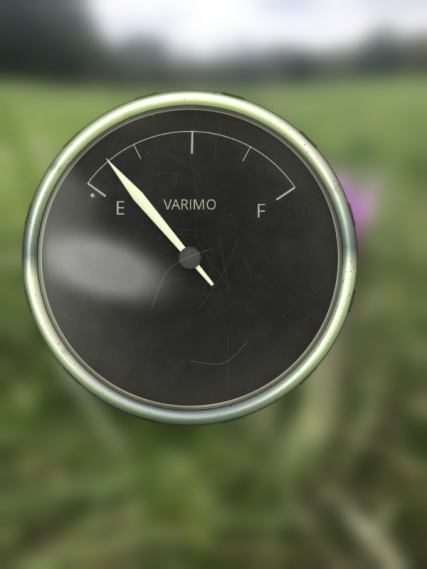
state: 0.125
